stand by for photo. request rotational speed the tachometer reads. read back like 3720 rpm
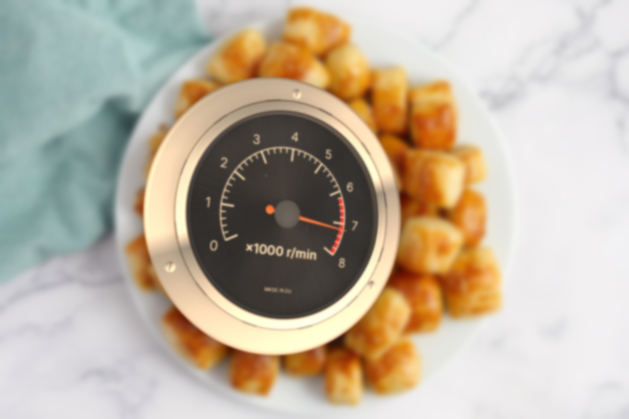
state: 7200 rpm
